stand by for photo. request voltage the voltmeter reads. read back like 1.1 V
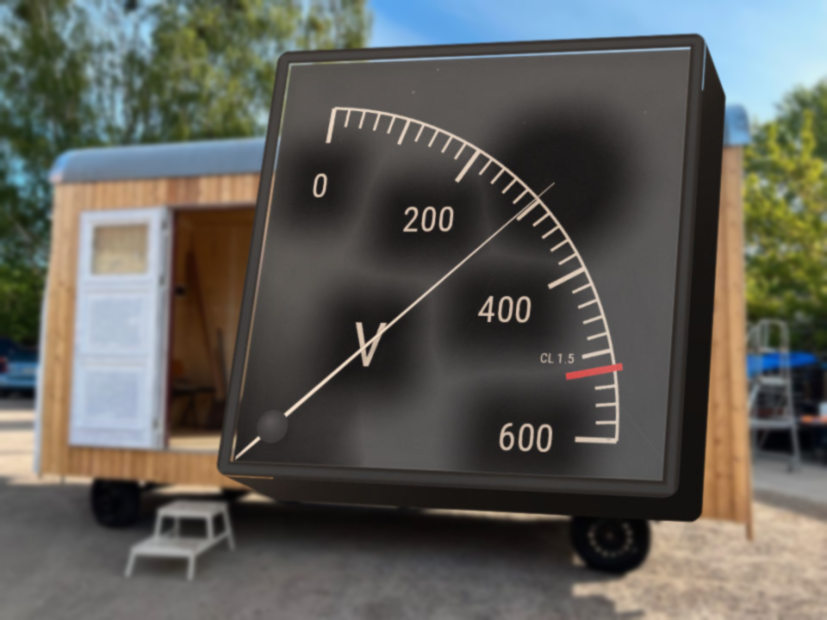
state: 300 V
